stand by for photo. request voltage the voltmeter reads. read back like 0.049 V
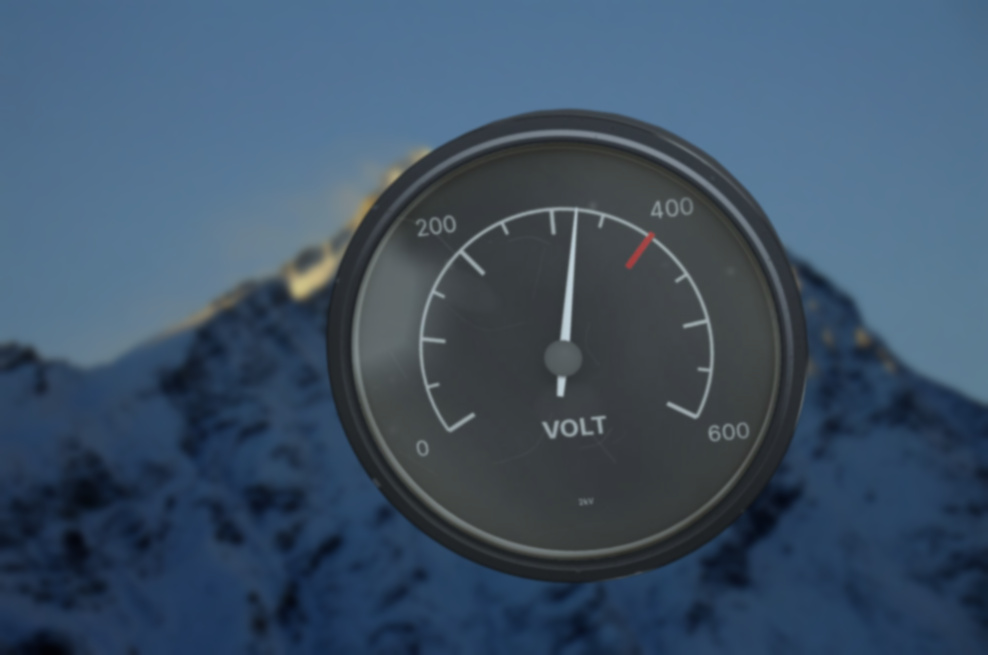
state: 325 V
